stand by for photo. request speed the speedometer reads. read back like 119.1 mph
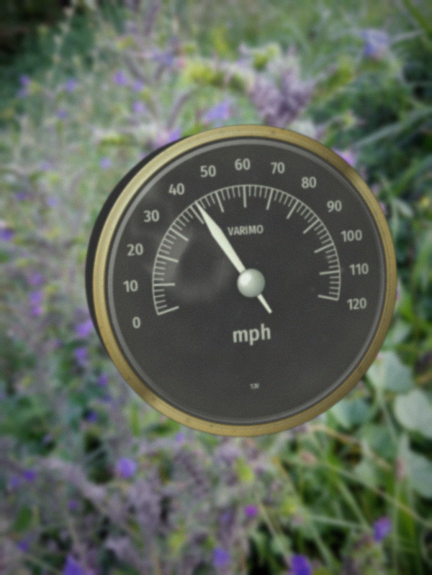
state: 42 mph
